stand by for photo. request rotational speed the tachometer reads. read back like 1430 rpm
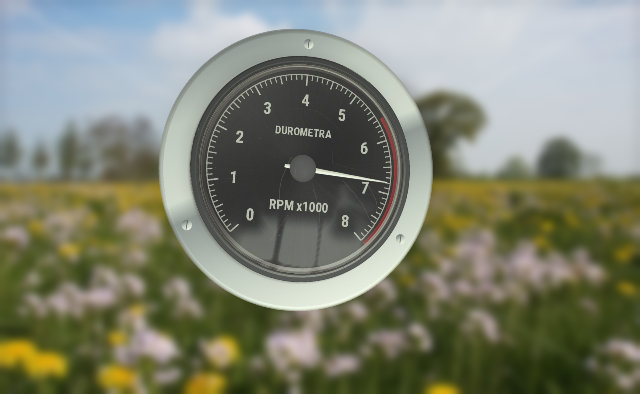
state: 6800 rpm
